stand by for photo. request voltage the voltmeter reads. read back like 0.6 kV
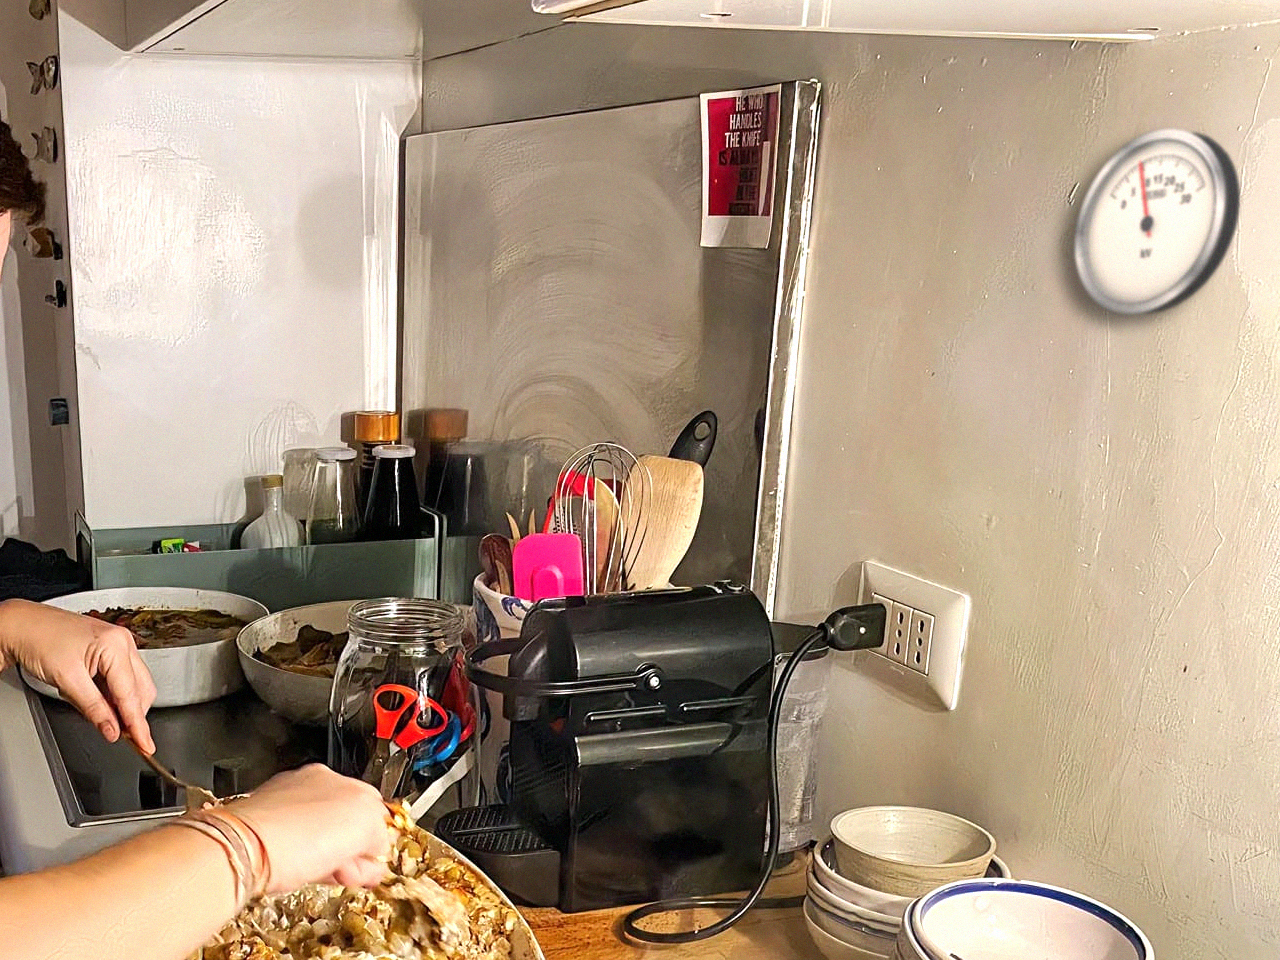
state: 10 kV
